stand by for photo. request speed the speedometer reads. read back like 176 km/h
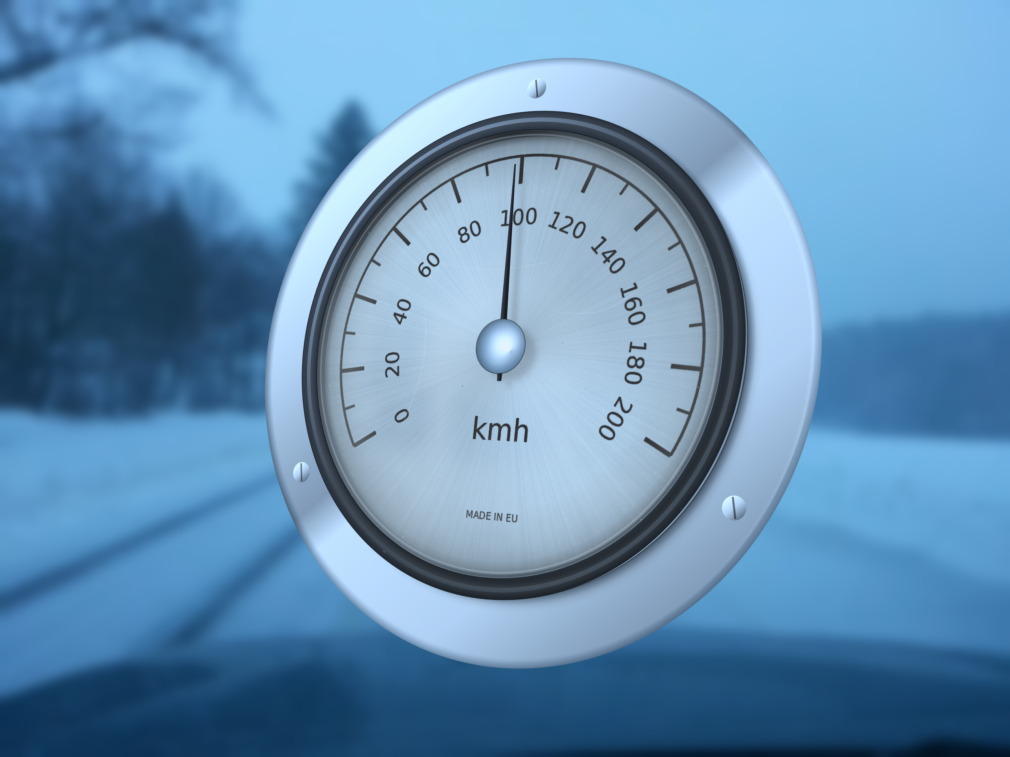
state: 100 km/h
